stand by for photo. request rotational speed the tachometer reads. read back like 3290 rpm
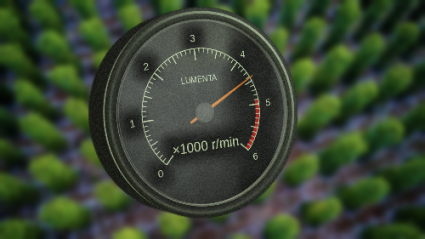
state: 4400 rpm
